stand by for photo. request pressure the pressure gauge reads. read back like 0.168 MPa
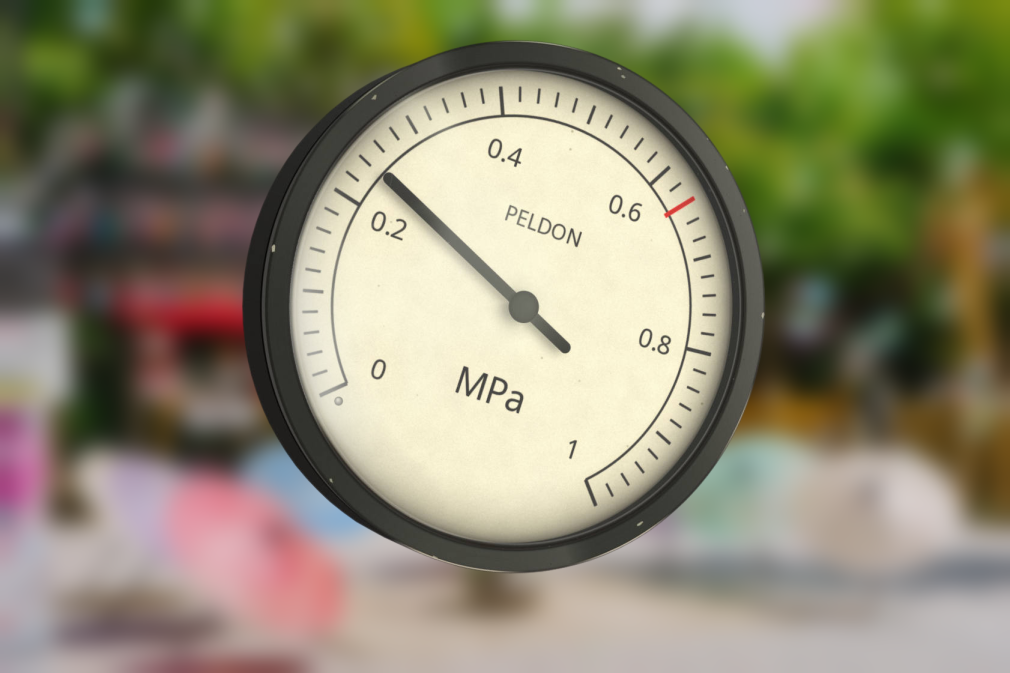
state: 0.24 MPa
